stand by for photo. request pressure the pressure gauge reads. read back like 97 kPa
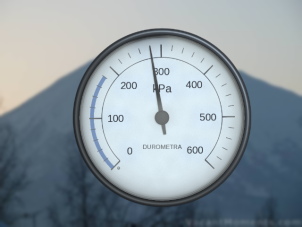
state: 280 kPa
